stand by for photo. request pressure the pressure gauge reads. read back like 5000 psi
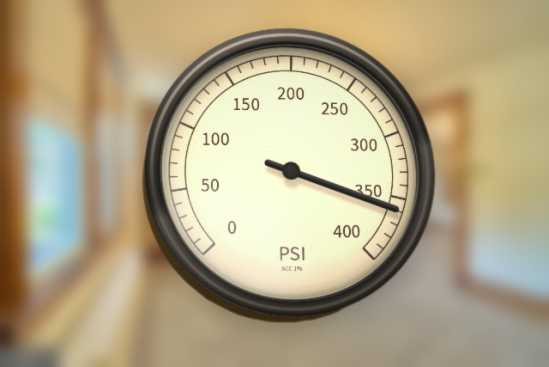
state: 360 psi
